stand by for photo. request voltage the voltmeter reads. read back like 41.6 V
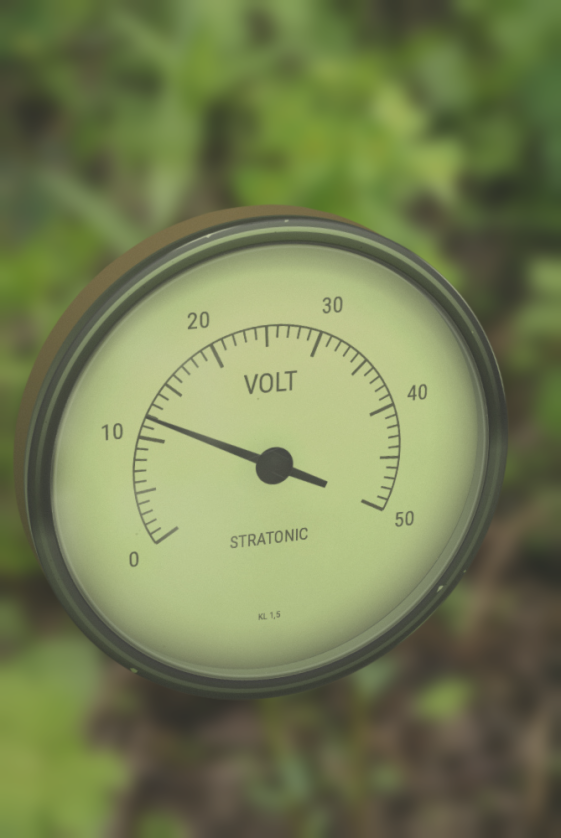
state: 12 V
